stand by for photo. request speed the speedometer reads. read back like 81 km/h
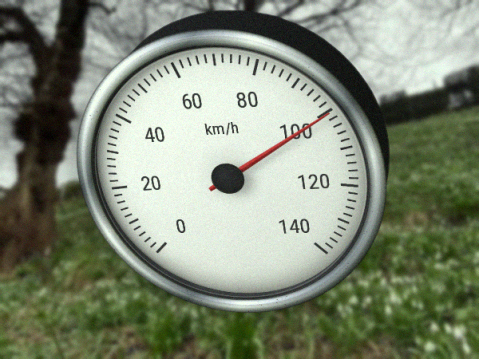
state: 100 km/h
